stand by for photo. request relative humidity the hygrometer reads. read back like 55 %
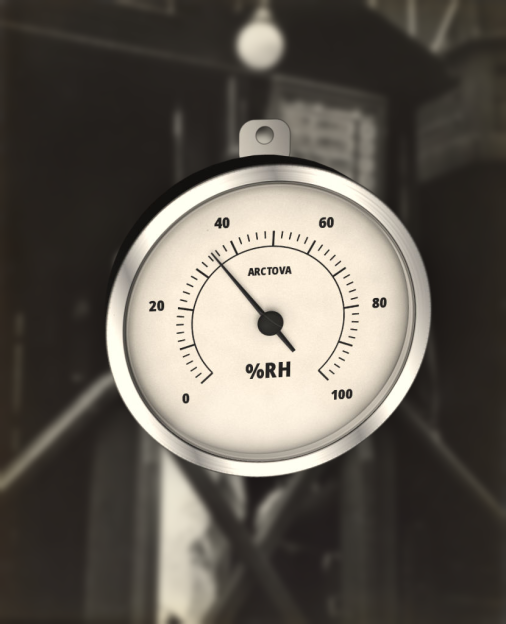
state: 35 %
